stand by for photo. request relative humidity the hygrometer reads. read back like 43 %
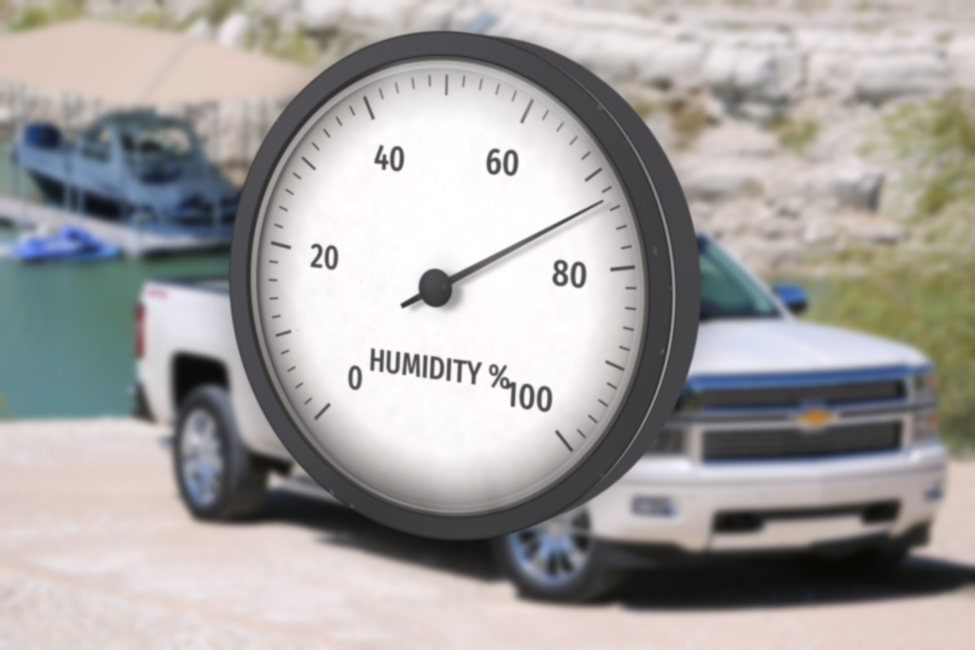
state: 73 %
